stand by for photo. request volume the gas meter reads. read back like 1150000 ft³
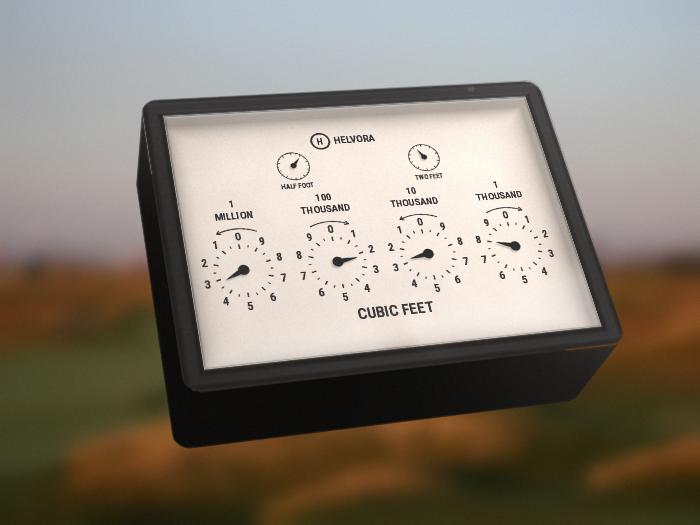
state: 322800 ft³
